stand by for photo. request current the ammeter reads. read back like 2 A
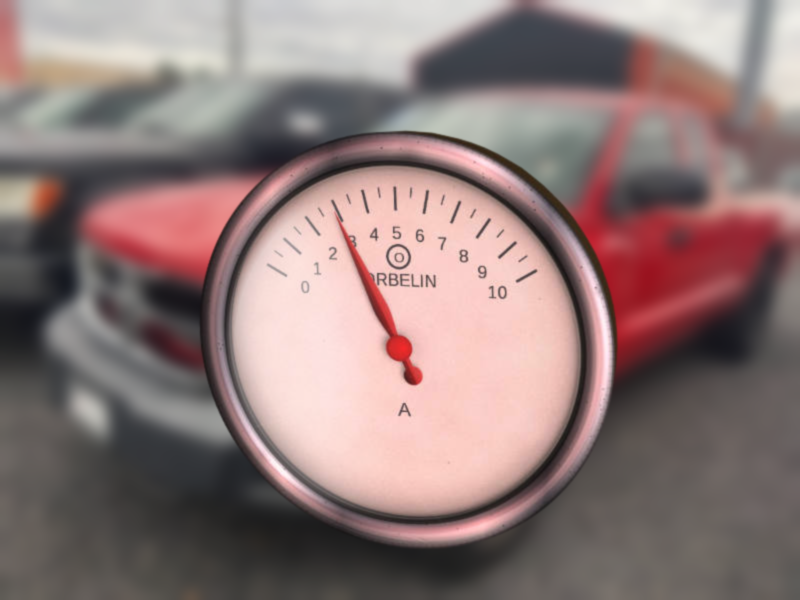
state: 3 A
